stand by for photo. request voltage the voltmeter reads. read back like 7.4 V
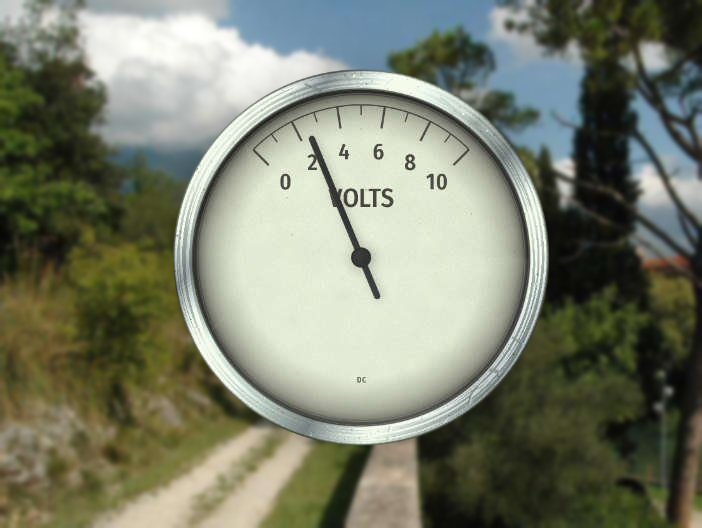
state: 2.5 V
